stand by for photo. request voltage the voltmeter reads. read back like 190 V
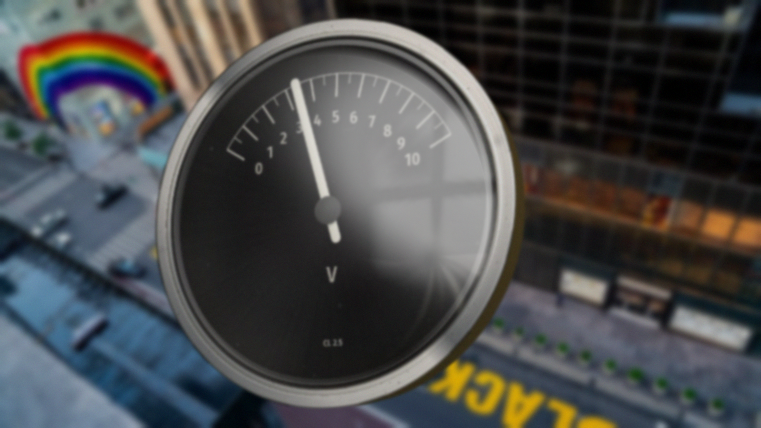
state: 3.5 V
